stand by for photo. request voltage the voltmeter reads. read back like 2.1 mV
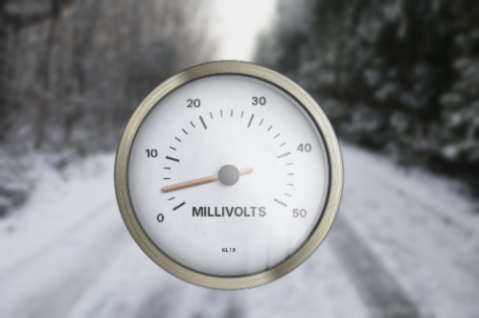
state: 4 mV
